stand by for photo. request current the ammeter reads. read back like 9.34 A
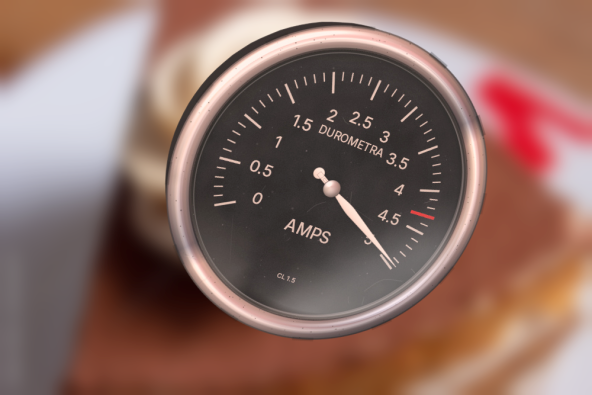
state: 4.95 A
